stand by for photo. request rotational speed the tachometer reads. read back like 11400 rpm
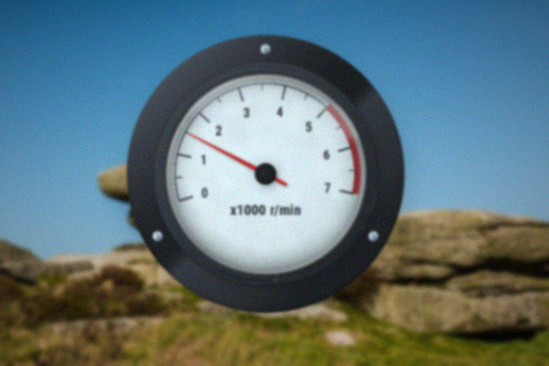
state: 1500 rpm
